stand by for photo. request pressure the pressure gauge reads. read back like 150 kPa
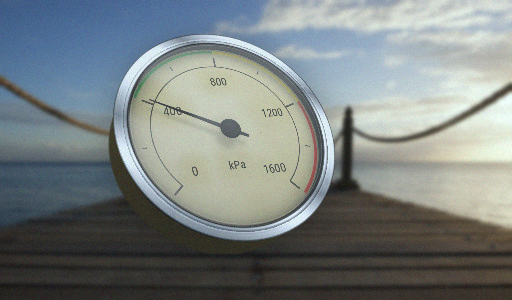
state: 400 kPa
